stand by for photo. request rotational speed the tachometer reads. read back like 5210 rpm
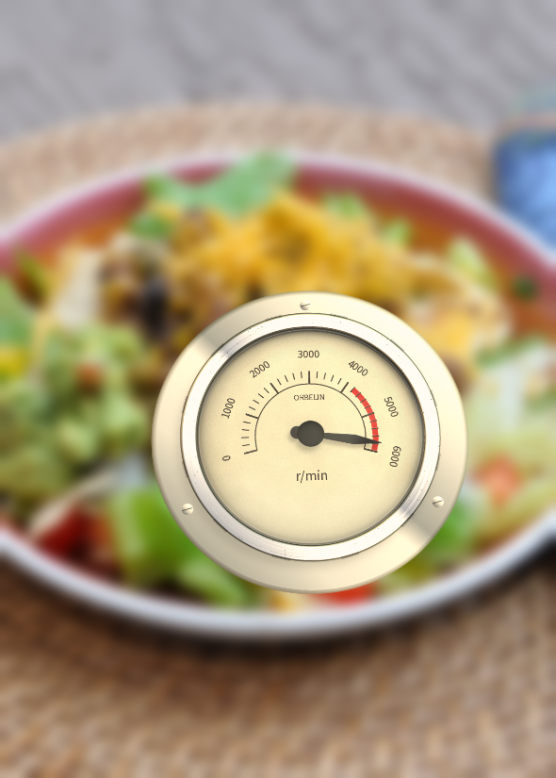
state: 5800 rpm
